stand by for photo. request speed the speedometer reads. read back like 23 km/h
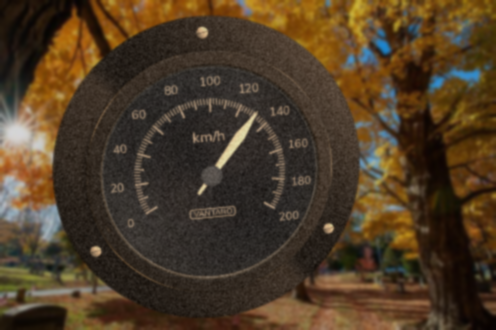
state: 130 km/h
